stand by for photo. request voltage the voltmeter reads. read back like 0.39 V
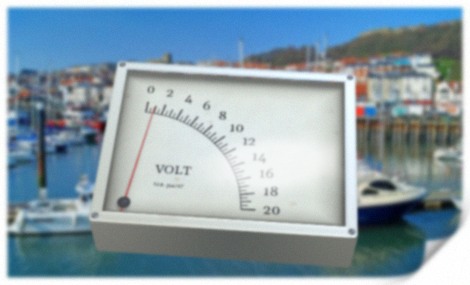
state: 1 V
